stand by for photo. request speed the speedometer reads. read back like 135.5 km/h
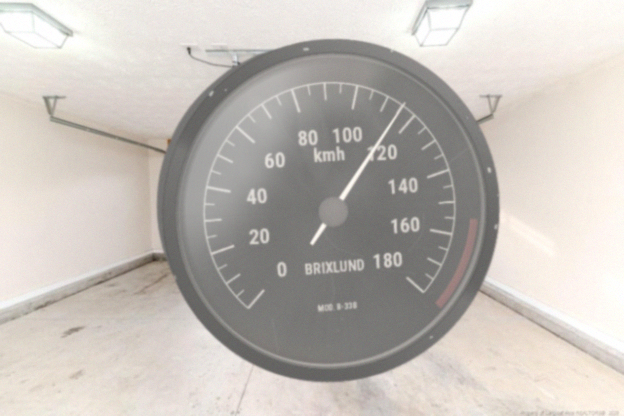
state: 115 km/h
